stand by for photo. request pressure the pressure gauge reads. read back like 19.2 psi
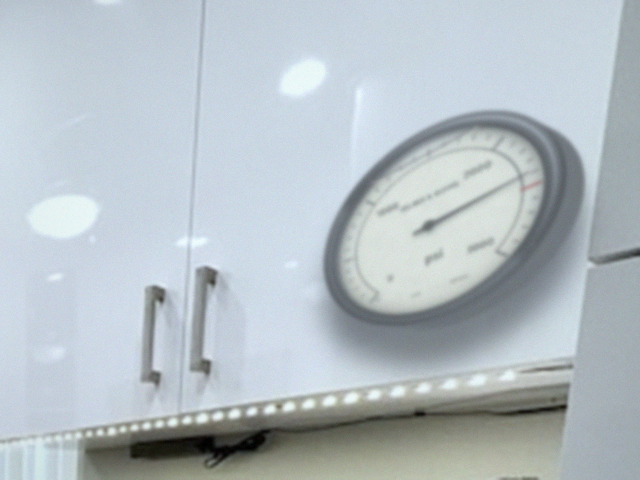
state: 2400 psi
